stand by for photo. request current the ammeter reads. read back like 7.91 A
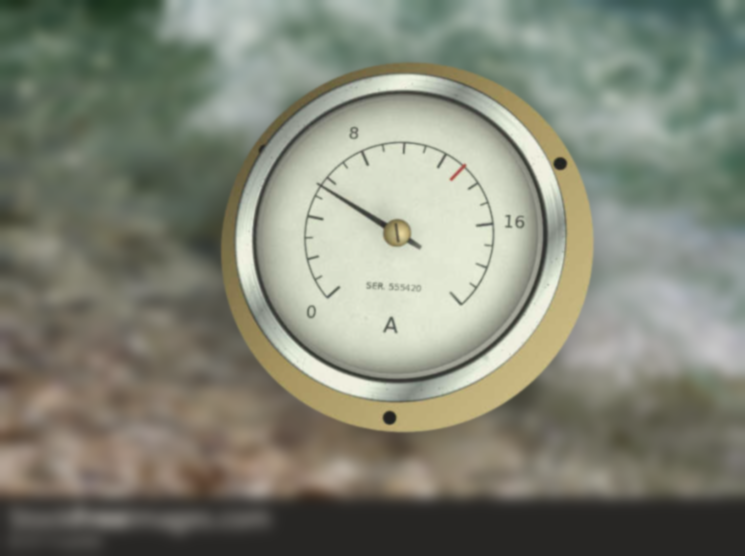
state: 5.5 A
